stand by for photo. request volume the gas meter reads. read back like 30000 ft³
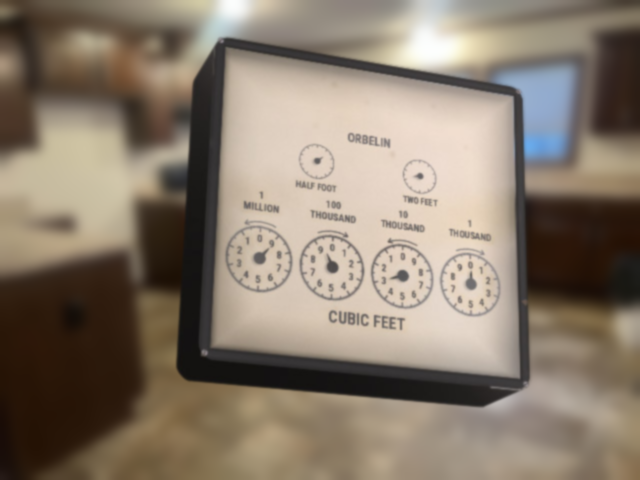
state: 893000 ft³
